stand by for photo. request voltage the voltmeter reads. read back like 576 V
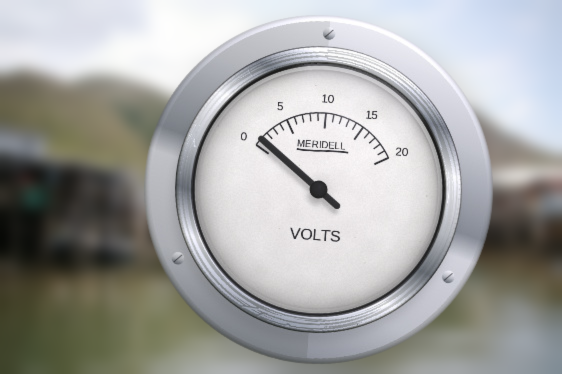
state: 1 V
